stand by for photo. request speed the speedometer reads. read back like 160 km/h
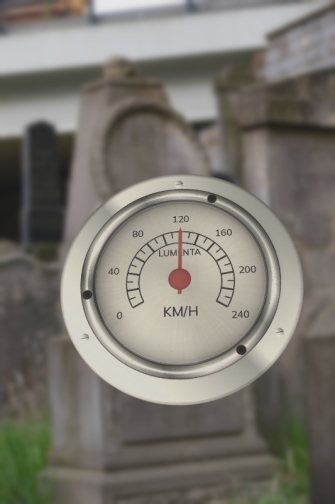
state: 120 km/h
